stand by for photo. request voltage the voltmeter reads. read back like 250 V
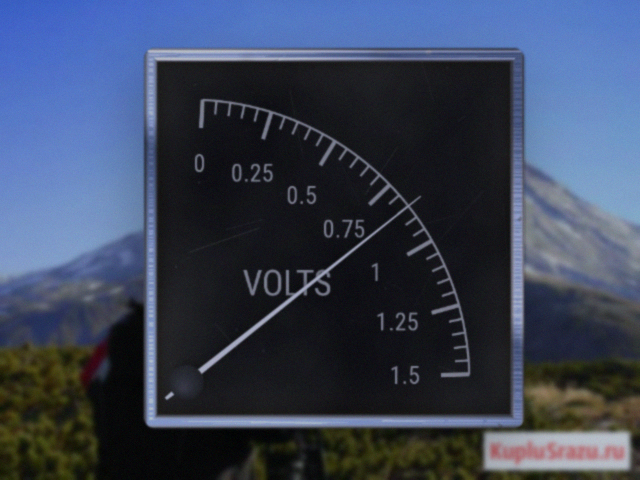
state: 0.85 V
